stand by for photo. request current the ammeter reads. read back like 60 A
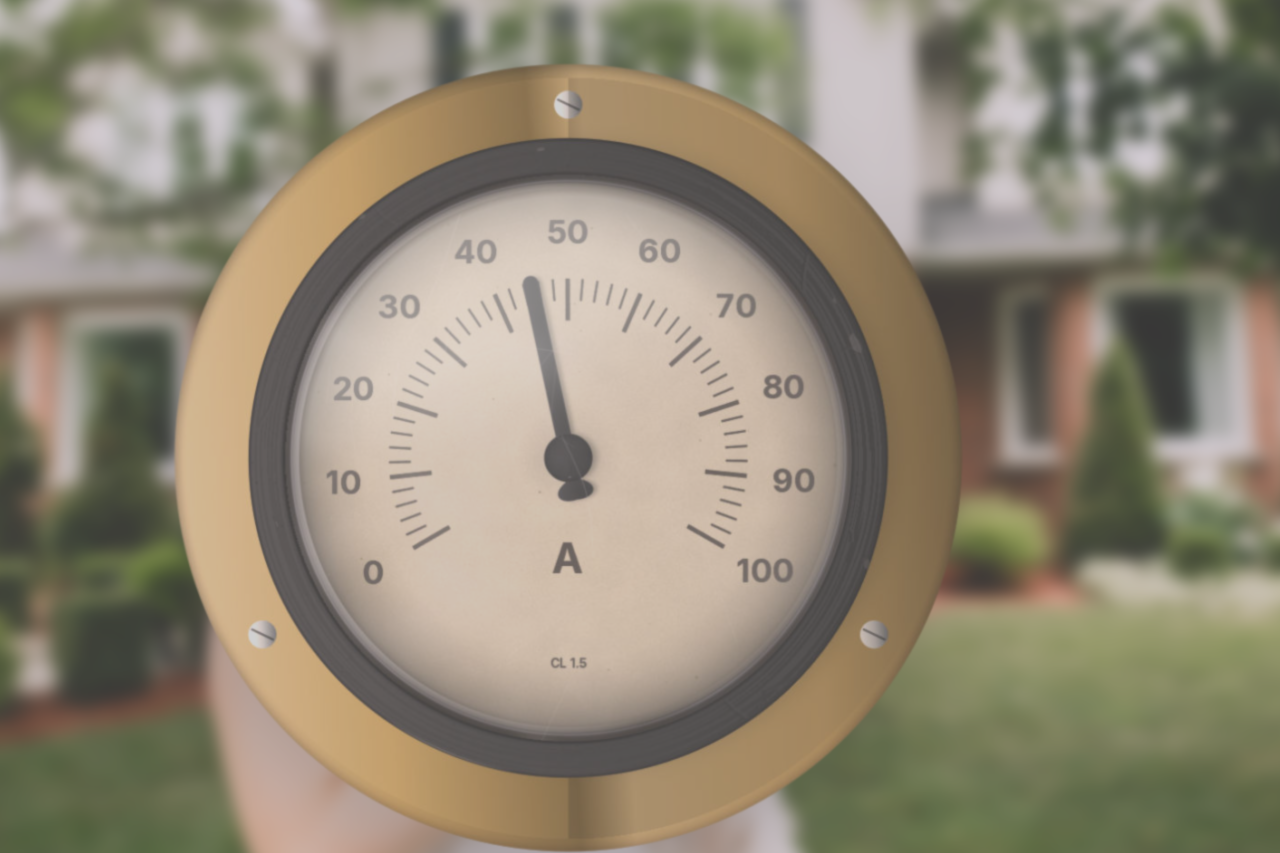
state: 45 A
